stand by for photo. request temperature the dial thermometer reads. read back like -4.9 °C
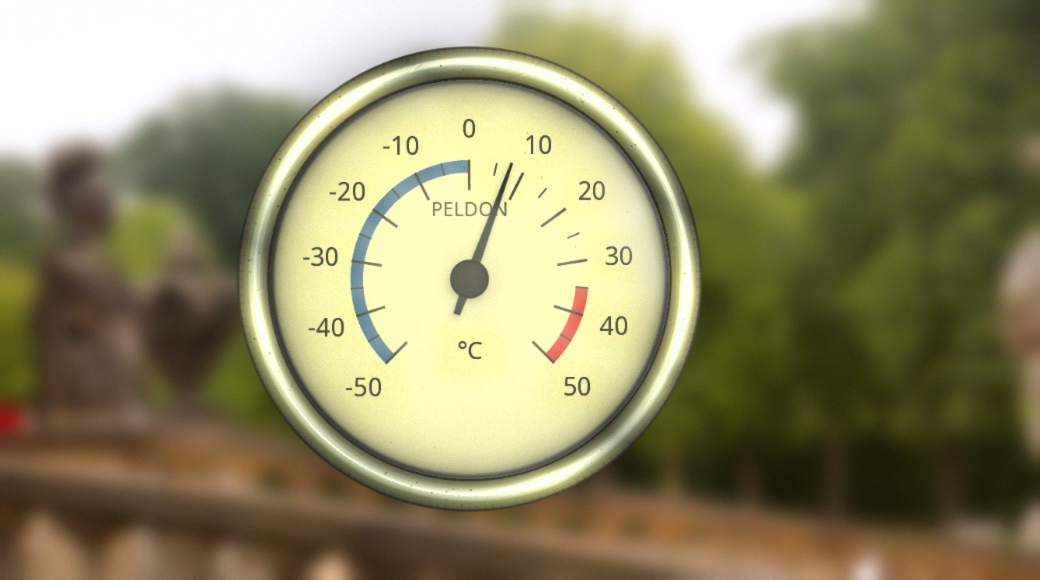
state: 7.5 °C
